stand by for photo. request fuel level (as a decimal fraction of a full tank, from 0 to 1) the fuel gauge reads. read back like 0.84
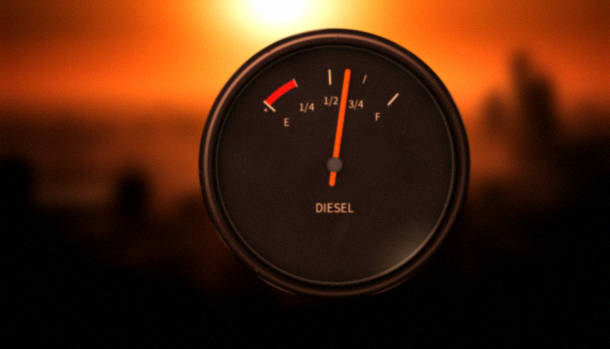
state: 0.625
